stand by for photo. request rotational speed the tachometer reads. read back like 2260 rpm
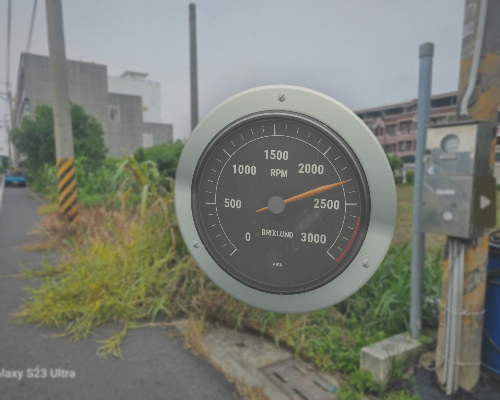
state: 2300 rpm
